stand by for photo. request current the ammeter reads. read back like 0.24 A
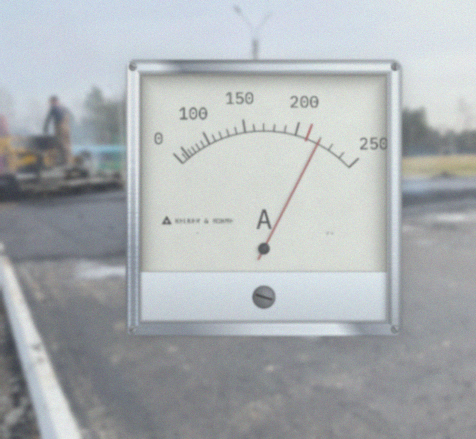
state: 220 A
